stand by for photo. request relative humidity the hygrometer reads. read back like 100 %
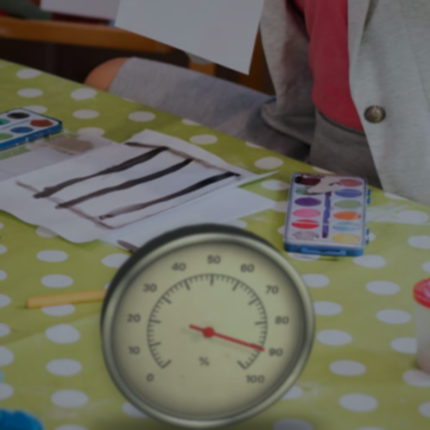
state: 90 %
